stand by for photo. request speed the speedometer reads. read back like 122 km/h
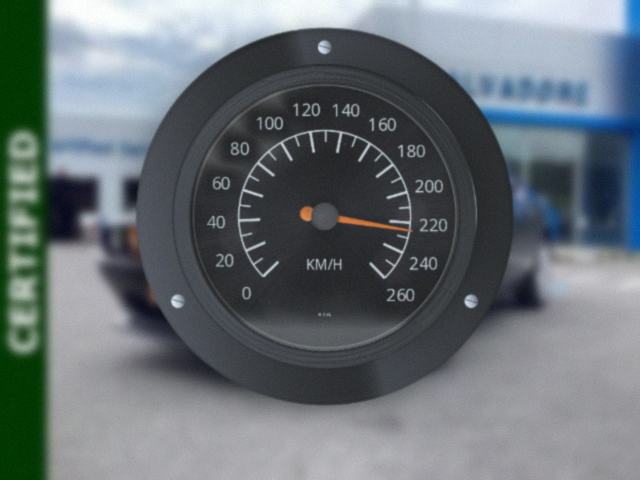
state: 225 km/h
